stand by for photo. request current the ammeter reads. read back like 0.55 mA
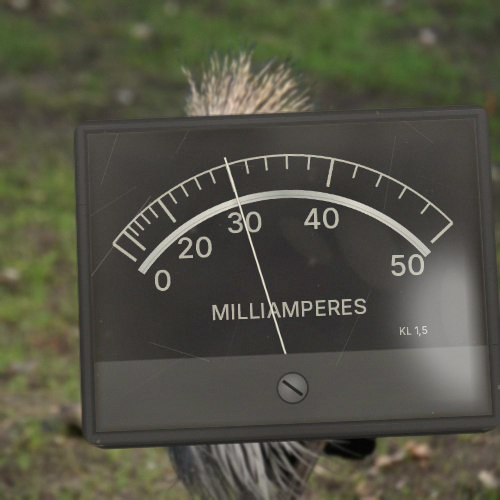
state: 30 mA
